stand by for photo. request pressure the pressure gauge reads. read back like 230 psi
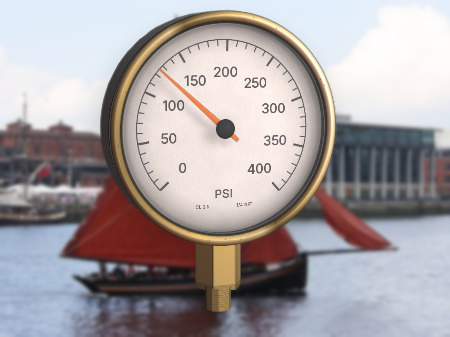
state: 125 psi
